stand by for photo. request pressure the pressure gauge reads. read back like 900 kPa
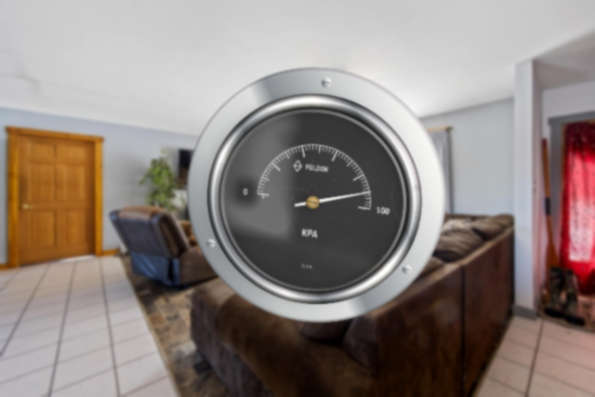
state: 90 kPa
